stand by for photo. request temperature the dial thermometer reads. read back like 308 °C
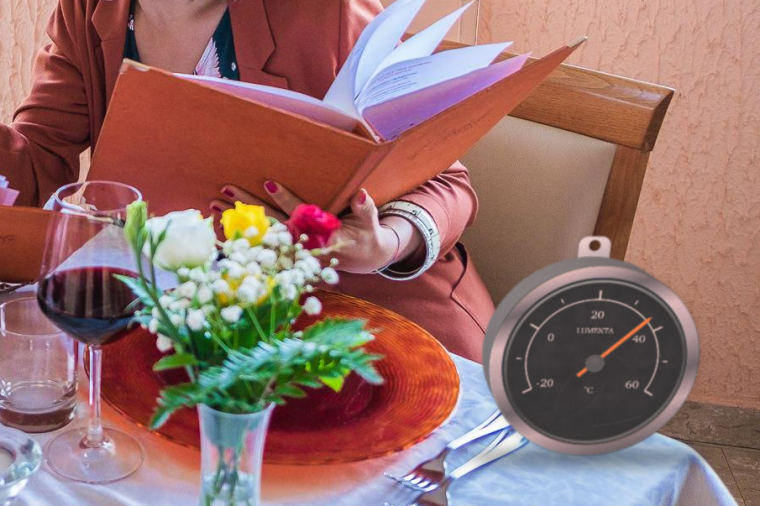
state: 35 °C
